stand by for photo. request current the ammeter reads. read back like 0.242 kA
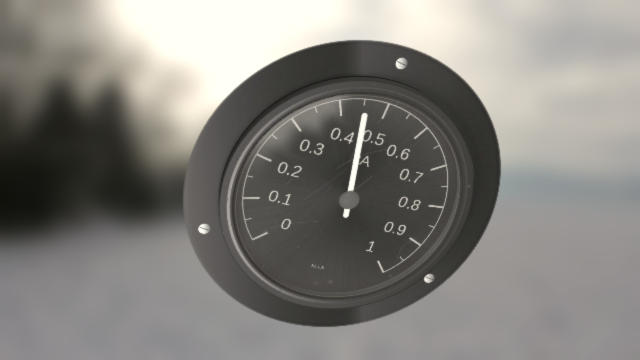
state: 0.45 kA
